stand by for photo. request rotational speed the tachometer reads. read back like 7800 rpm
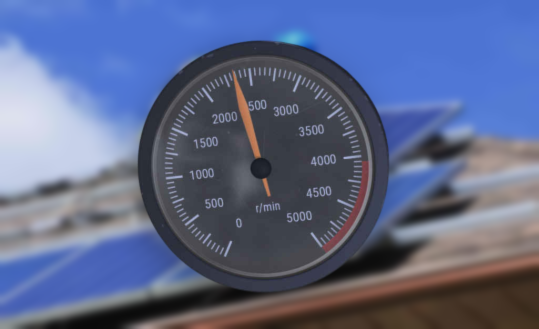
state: 2350 rpm
